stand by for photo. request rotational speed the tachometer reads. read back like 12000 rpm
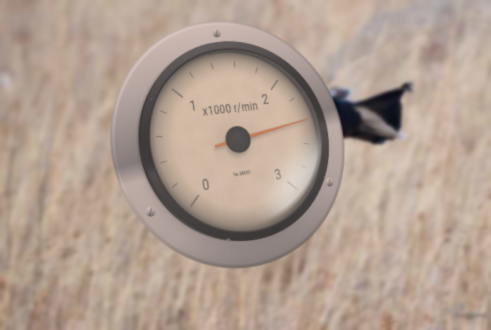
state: 2400 rpm
